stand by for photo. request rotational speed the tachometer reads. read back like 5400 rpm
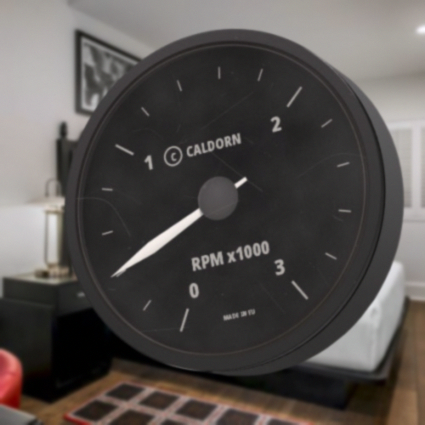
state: 400 rpm
